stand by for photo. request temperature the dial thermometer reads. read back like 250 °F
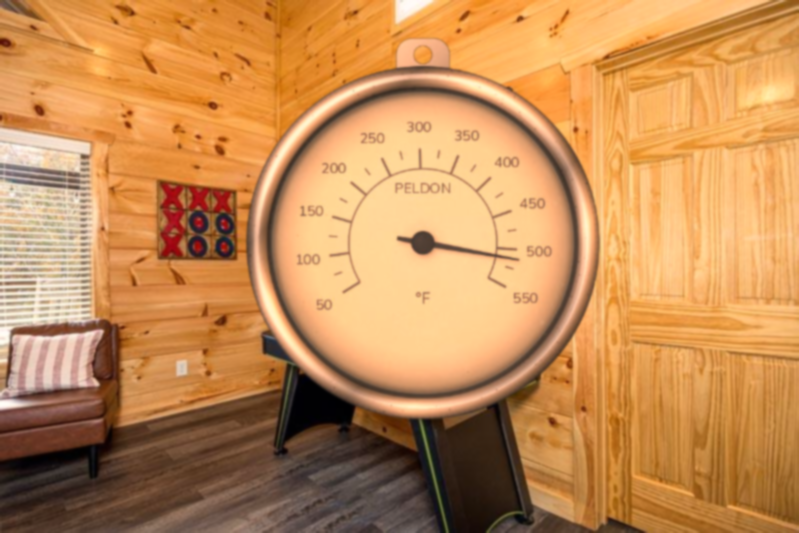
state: 512.5 °F
